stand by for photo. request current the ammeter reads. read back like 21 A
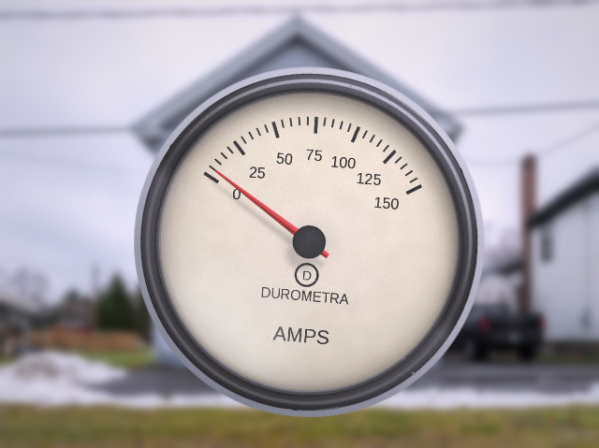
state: 5 A
